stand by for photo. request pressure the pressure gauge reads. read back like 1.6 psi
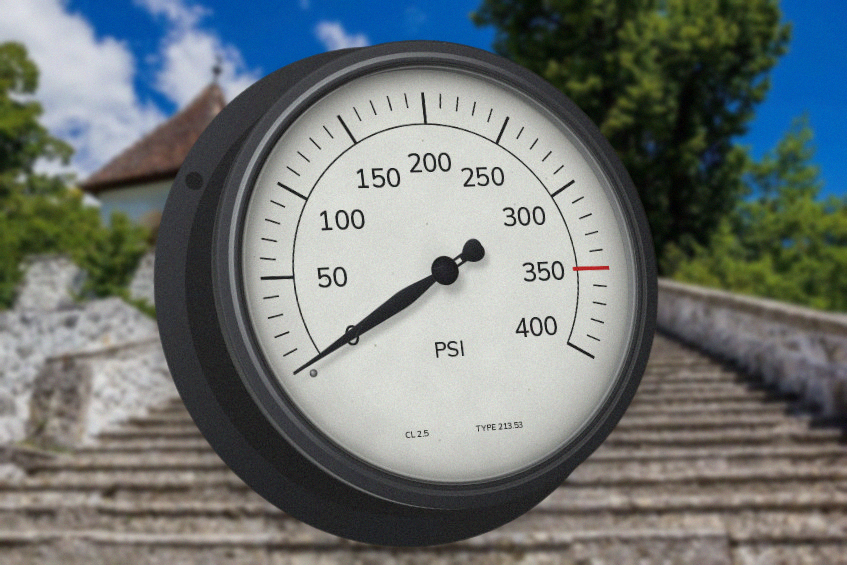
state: 0 psi
